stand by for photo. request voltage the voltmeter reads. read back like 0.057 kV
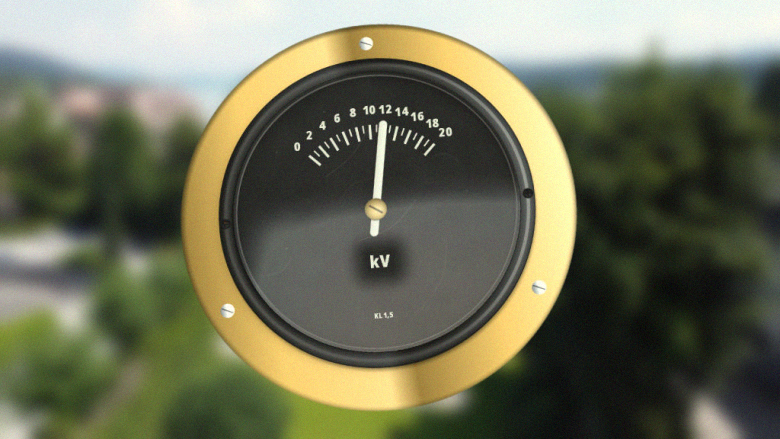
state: 12 kV
